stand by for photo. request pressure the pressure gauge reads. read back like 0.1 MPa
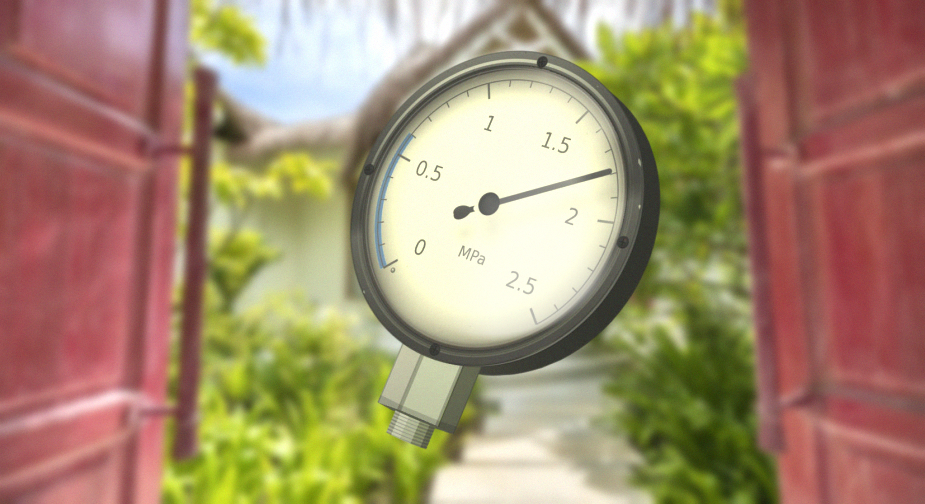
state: 1.8 MPa
